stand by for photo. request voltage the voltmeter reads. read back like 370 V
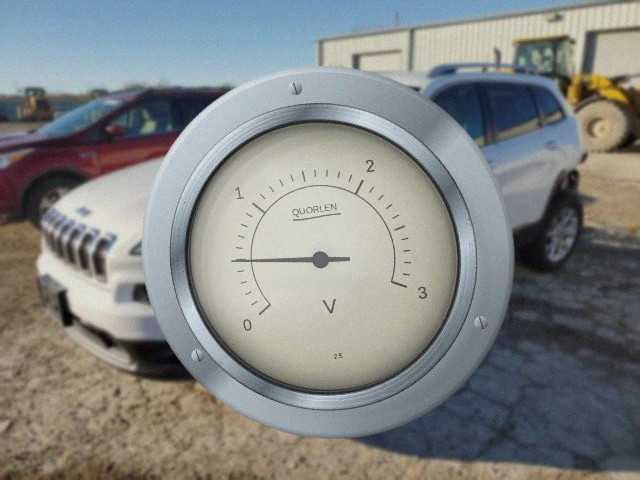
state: 0.5 V
